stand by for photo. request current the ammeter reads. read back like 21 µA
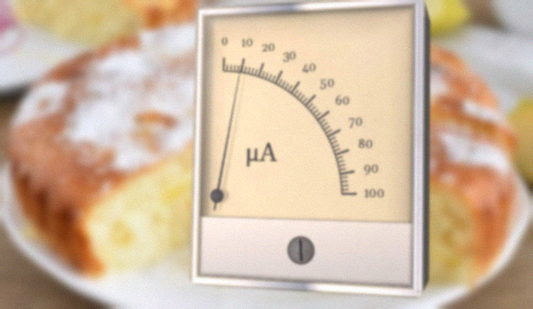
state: 10 µA
